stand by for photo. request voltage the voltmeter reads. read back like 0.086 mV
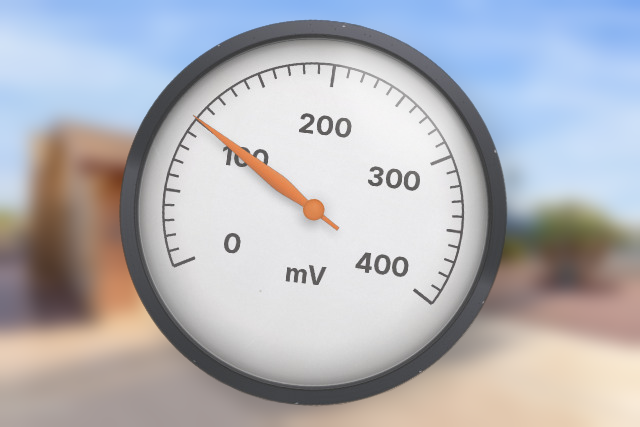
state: 100 mV
